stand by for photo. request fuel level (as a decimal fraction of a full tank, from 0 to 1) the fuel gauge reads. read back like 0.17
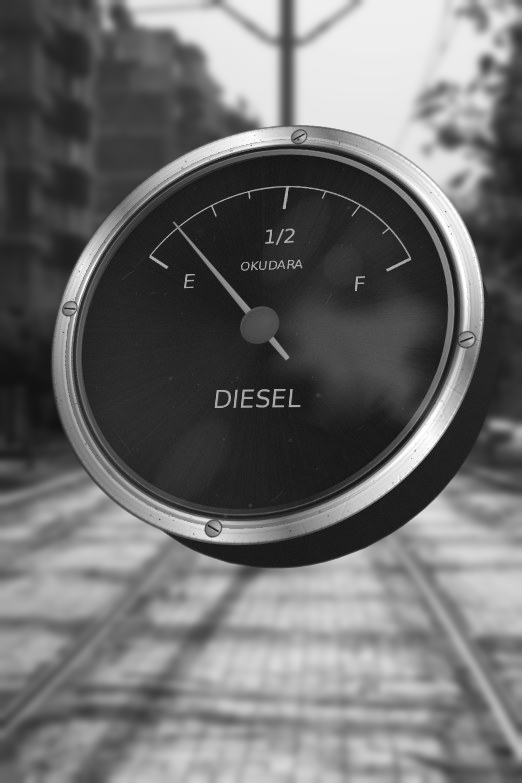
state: 0.125
